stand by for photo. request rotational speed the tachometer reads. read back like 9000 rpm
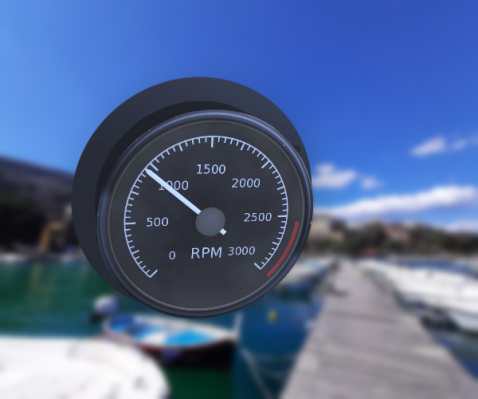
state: 950 rpm
